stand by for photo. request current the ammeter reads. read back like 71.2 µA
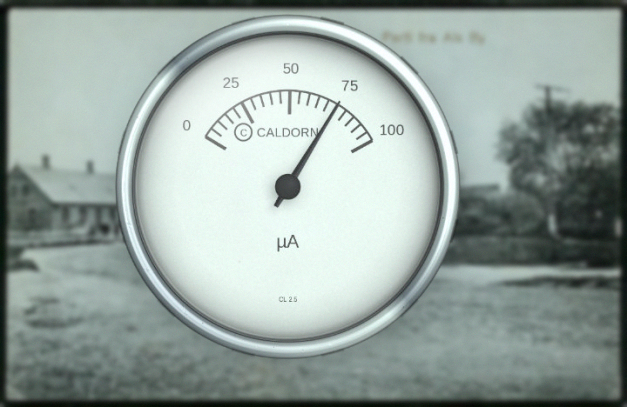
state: 75 µA
